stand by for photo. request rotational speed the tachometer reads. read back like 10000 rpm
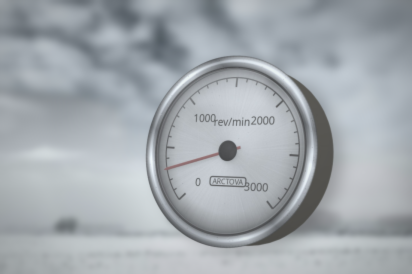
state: 300 rpm
